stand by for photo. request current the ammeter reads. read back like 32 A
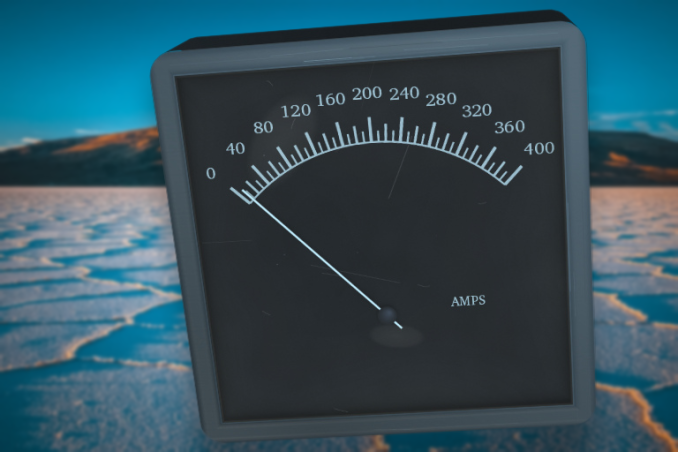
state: 10 A
